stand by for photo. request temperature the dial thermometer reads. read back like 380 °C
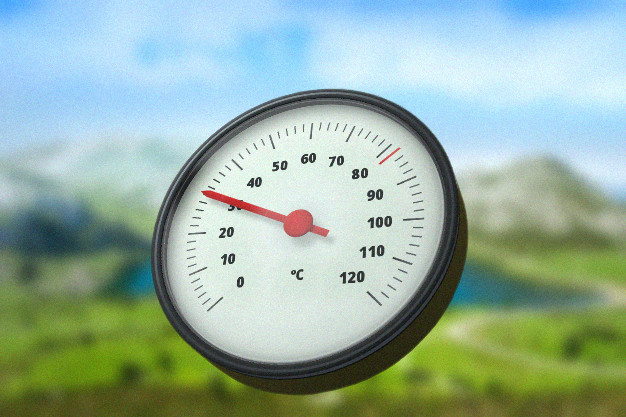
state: 30 °C
